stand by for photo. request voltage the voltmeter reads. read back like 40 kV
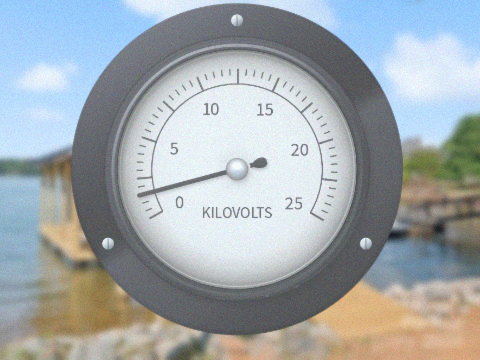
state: 1.5 kV
